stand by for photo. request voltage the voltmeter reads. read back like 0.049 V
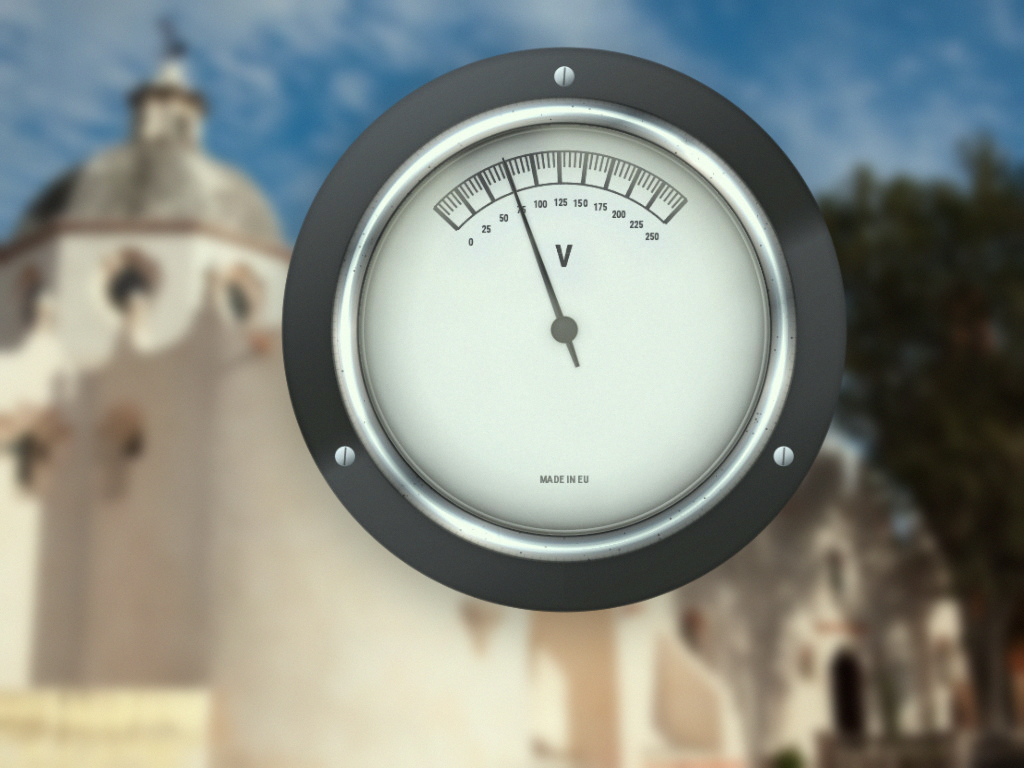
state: 75 V
